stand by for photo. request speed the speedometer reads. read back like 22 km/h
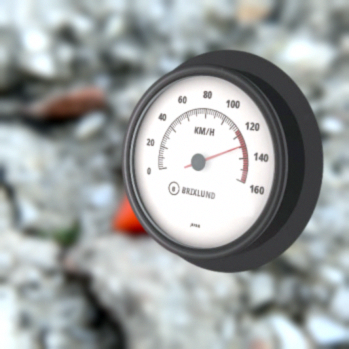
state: 130 km/h
